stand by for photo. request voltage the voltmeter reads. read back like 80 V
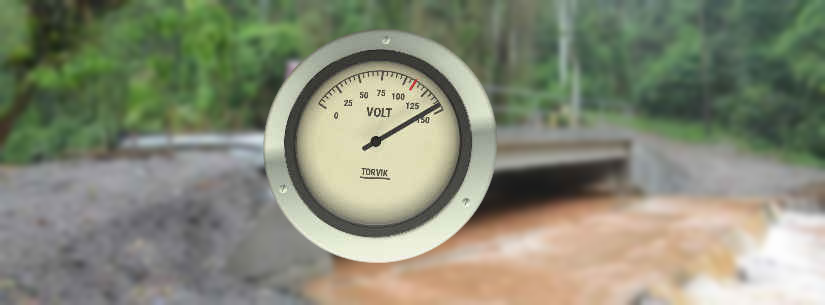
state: 145 V
